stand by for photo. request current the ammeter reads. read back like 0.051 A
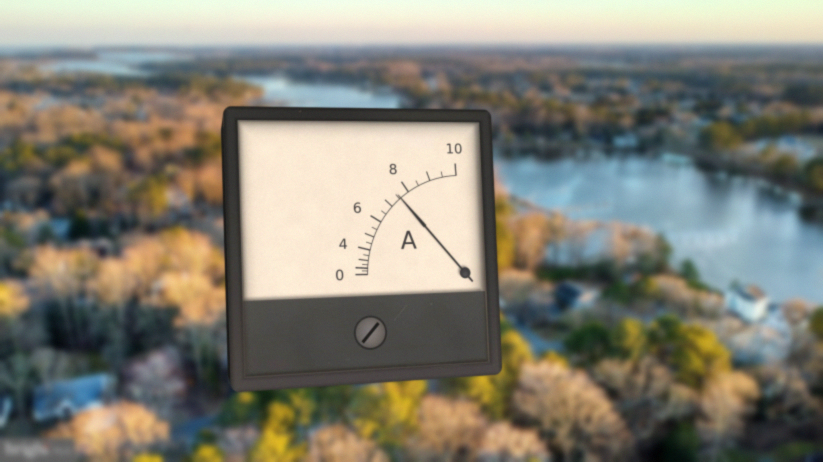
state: 7.5 A
